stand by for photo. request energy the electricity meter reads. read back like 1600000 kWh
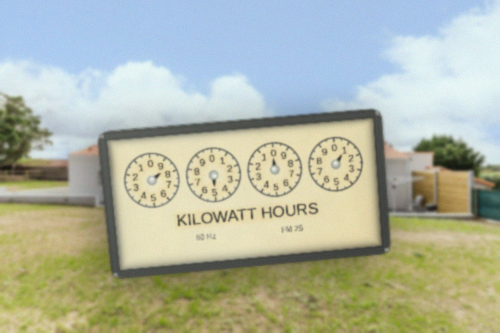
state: 8501 kWh
